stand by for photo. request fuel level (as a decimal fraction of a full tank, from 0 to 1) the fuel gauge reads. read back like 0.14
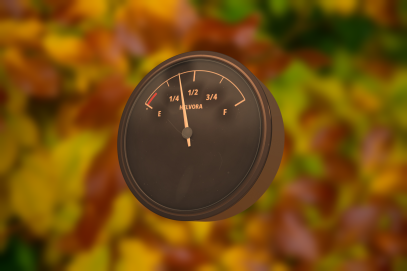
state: 0.375
